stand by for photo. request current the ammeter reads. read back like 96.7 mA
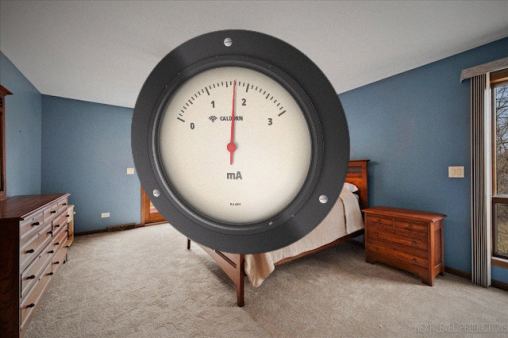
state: 1.7 mA
